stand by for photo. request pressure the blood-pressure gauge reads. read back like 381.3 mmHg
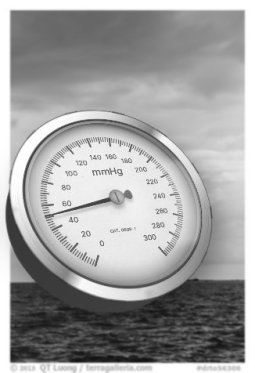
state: 50 mmHg
